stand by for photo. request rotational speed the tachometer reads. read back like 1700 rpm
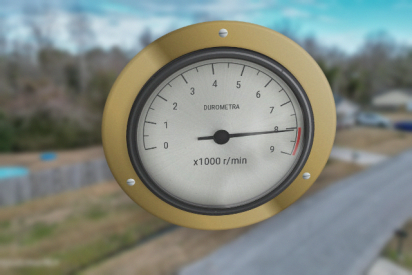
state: 8000 rpm
